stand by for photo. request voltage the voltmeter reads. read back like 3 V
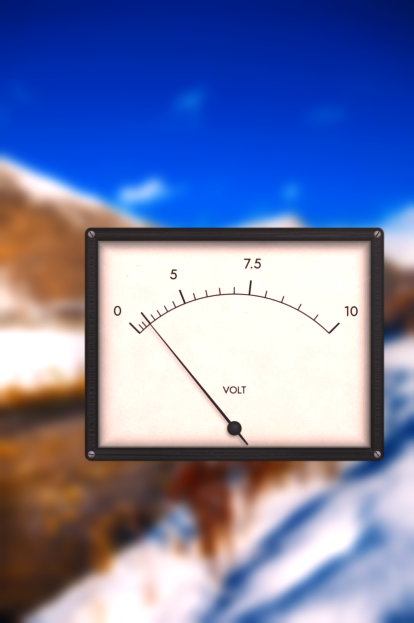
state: 2.5 V
